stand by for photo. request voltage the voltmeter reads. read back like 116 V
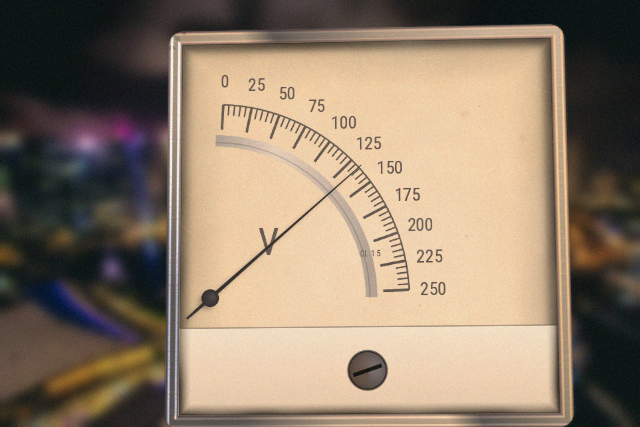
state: 135 V
